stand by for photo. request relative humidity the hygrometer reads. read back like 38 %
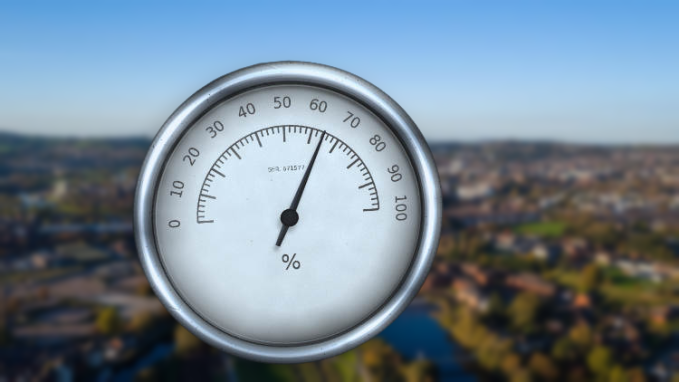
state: 64 %
